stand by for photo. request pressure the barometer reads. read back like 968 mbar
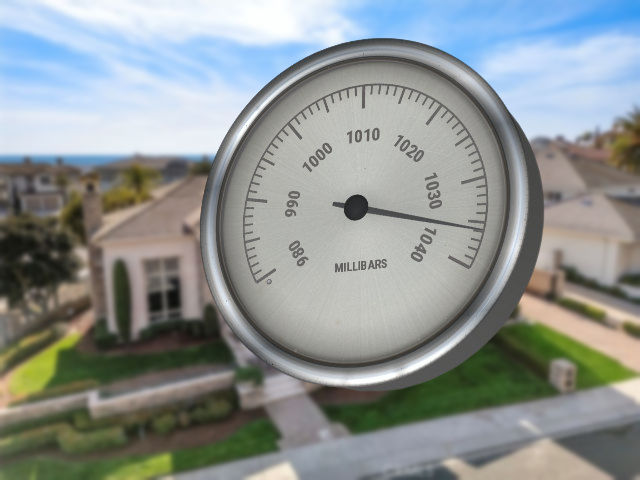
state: 1036 mbar
